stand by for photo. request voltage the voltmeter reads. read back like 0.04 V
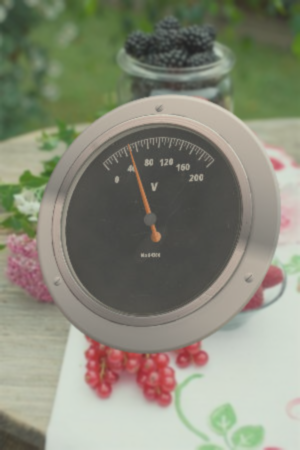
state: 50 V
